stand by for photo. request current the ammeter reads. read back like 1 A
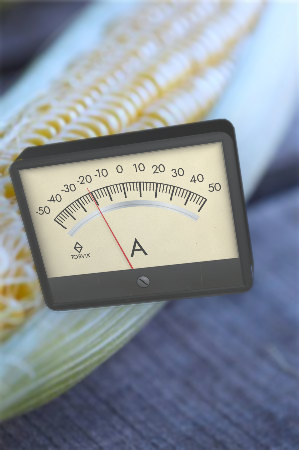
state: -20 A
